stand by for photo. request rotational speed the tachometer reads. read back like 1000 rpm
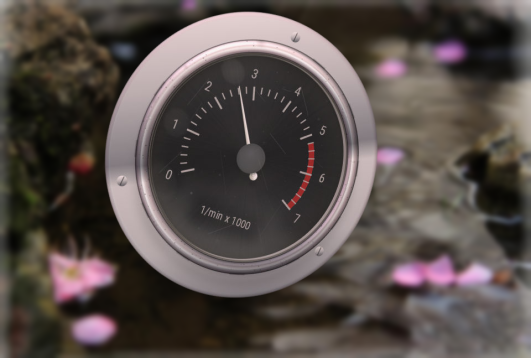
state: 2600 rpm
